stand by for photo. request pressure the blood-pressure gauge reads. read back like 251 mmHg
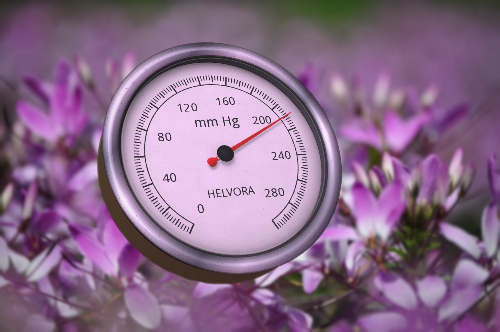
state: 210 mmHg
